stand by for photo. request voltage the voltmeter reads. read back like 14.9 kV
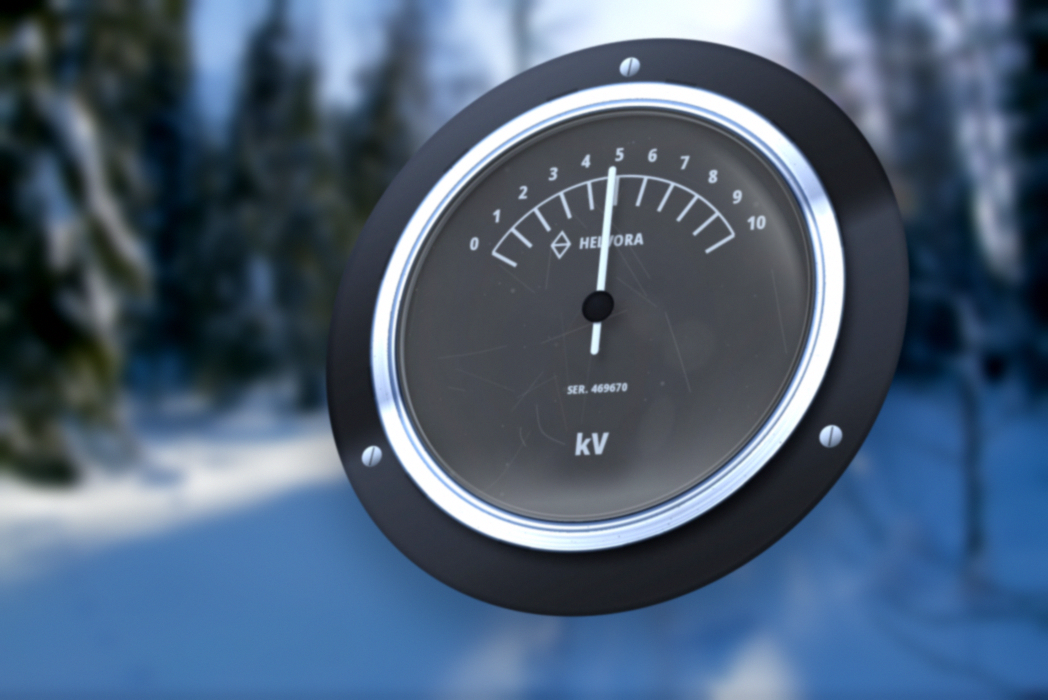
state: 5 kV
